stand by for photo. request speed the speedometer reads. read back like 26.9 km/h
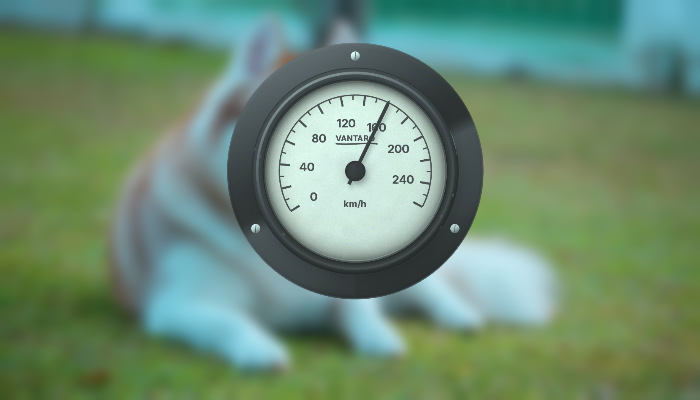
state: 160 km/h
